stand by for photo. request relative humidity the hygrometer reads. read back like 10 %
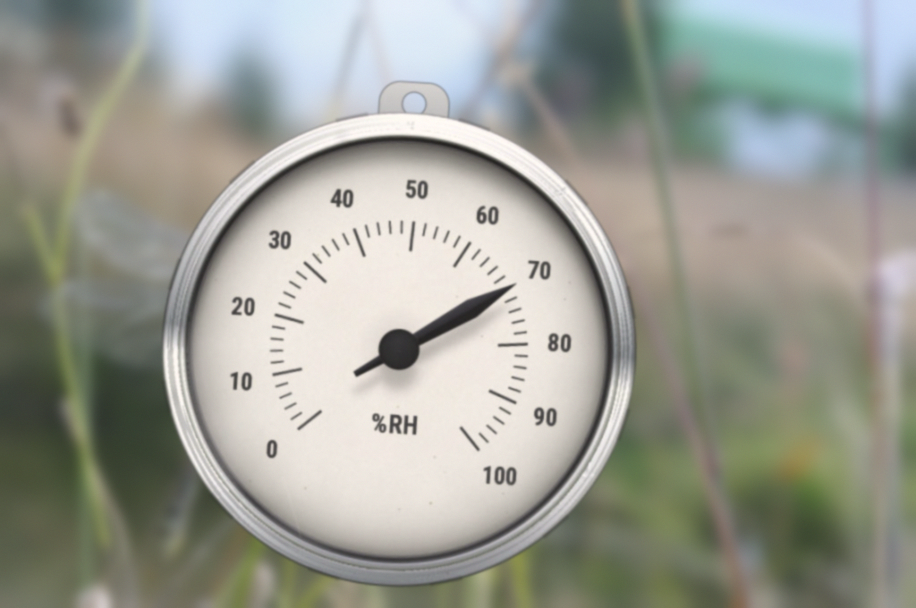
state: 70 %
